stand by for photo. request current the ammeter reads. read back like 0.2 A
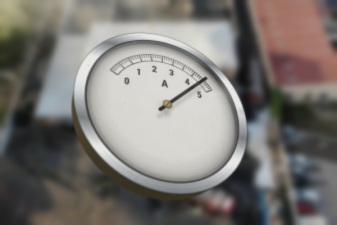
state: 4.5 A
